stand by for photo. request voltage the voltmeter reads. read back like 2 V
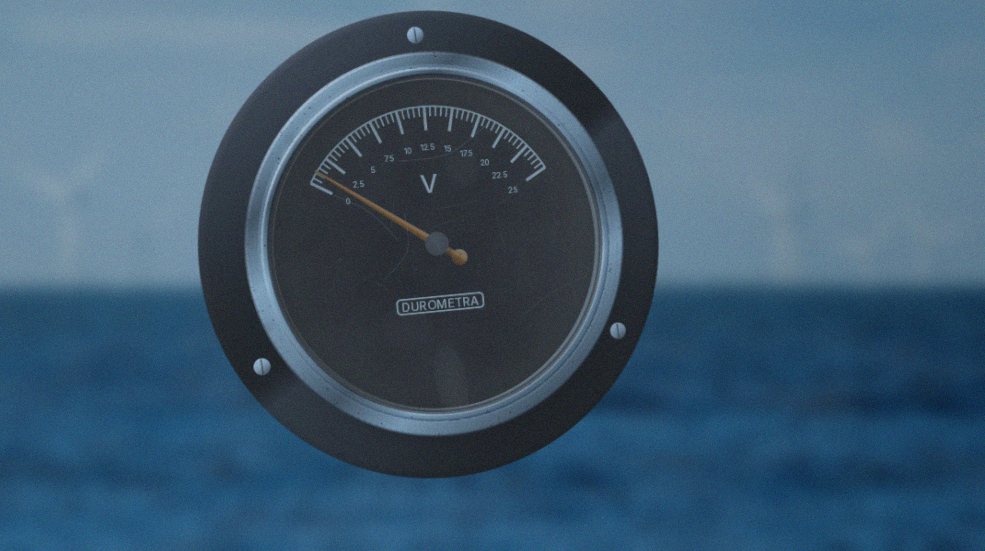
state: 1 V
